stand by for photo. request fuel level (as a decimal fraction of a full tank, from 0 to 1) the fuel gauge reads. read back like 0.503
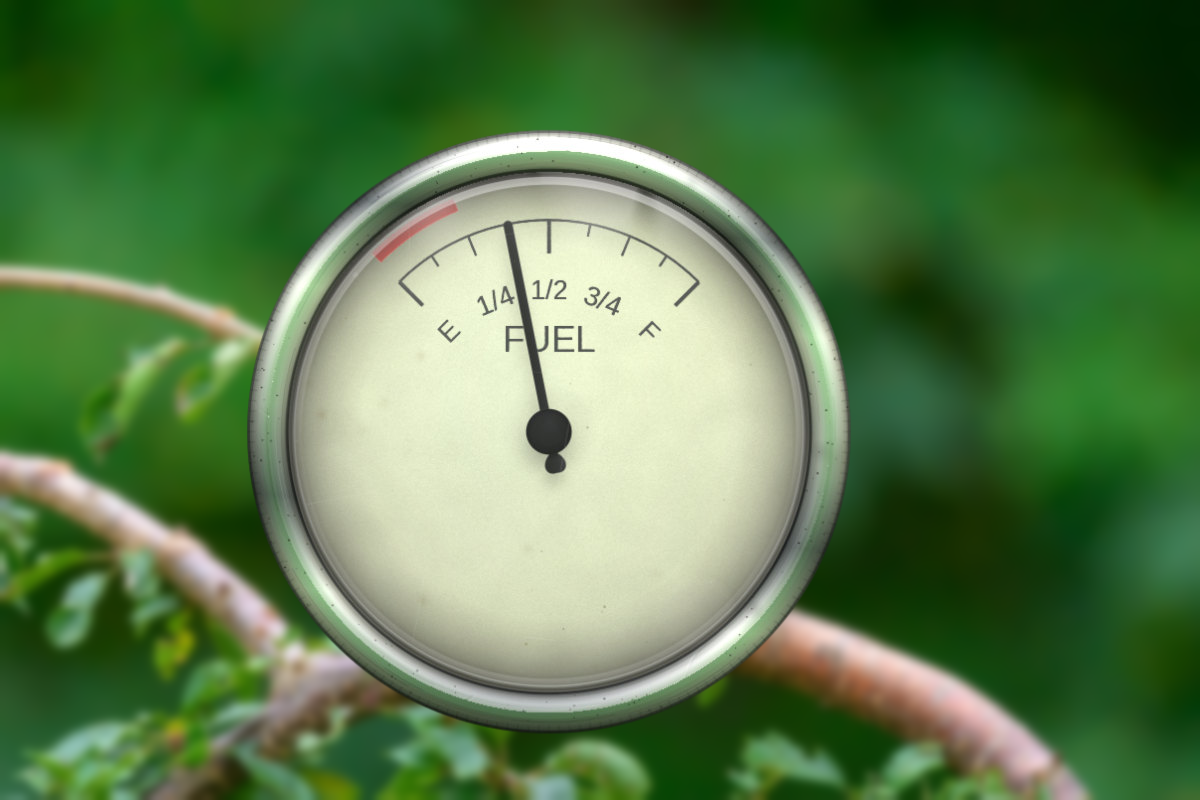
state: 0.375
